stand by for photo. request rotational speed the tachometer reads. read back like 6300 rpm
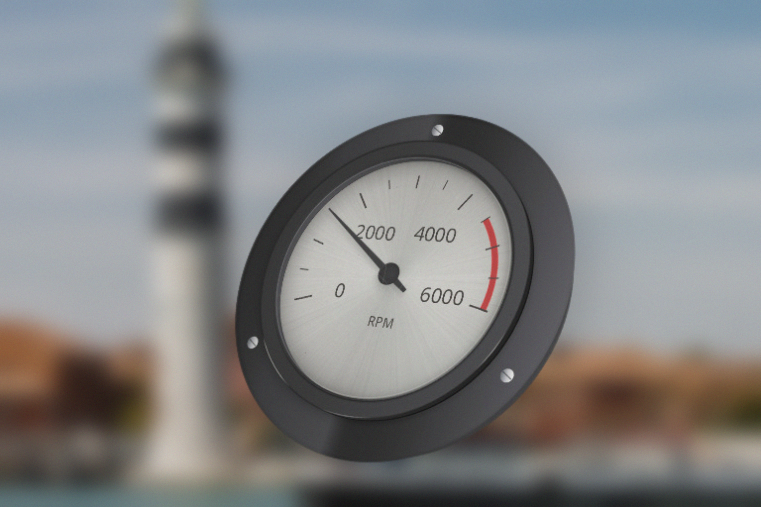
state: 1500 rpm
